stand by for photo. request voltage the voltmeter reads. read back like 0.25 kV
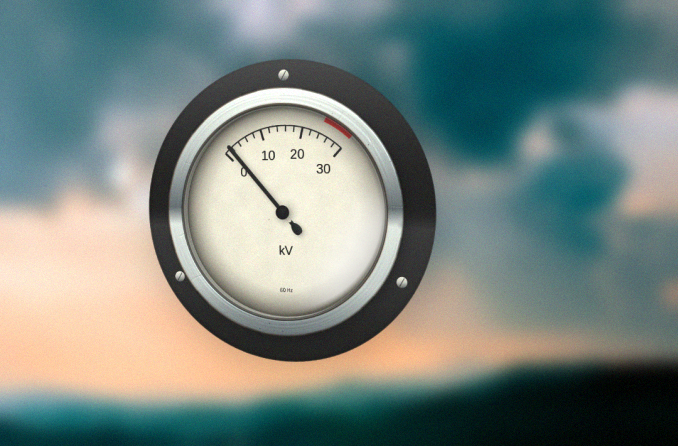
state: 2 kV
